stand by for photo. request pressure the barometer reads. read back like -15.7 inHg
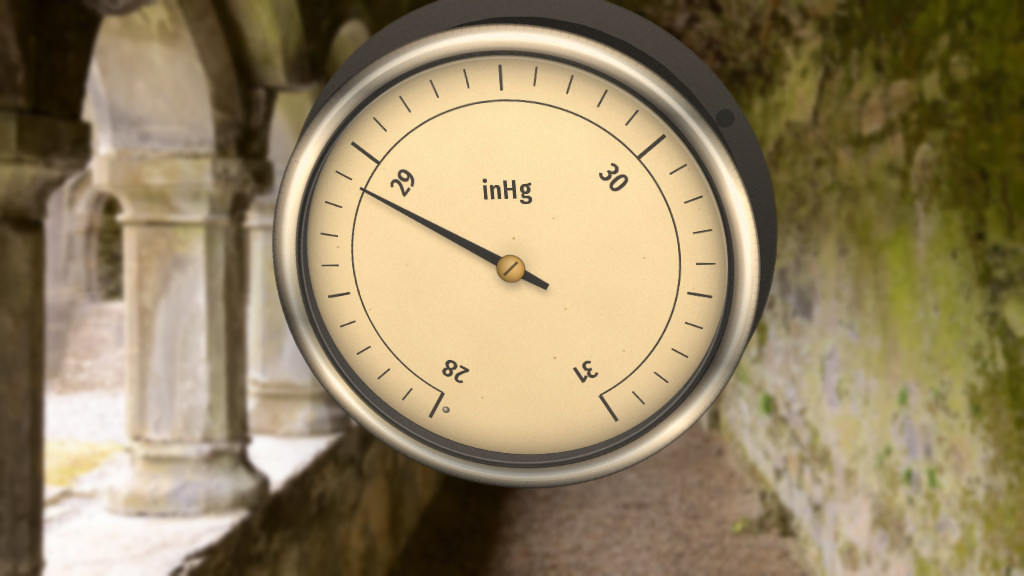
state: 28.9 inHg
